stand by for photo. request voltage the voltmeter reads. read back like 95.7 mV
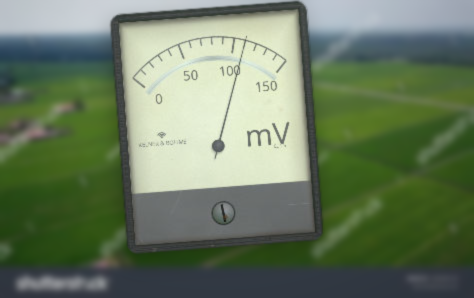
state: 110 mV
